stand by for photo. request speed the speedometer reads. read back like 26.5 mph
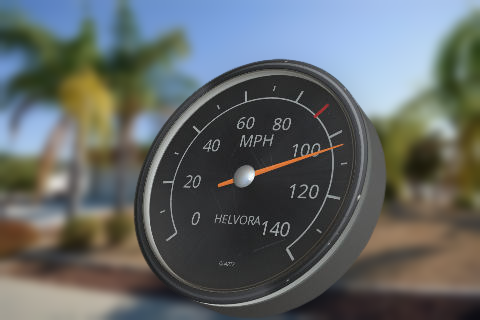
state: 105 mph
